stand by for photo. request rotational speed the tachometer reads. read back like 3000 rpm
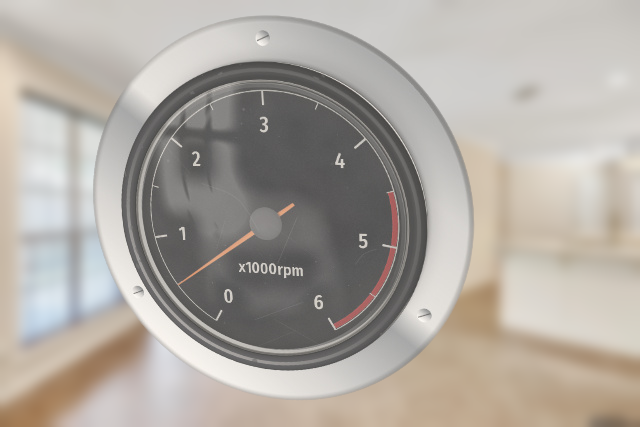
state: 500 rpm
